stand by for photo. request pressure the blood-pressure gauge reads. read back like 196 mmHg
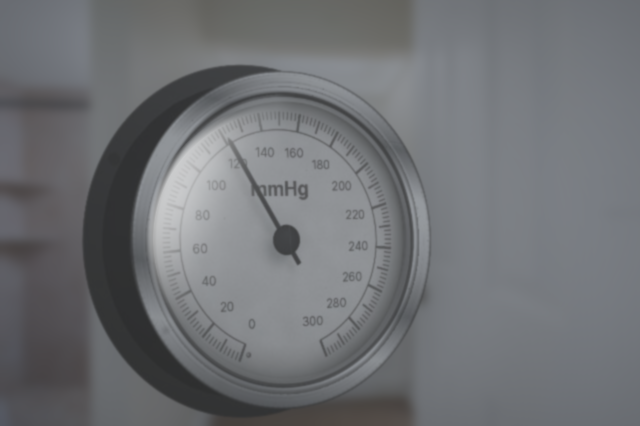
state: 120 mmHg
